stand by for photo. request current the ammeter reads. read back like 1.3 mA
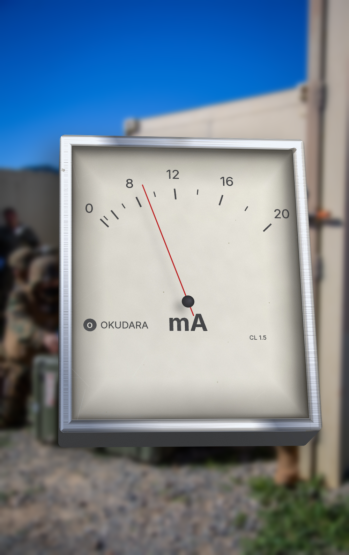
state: 9 mA
